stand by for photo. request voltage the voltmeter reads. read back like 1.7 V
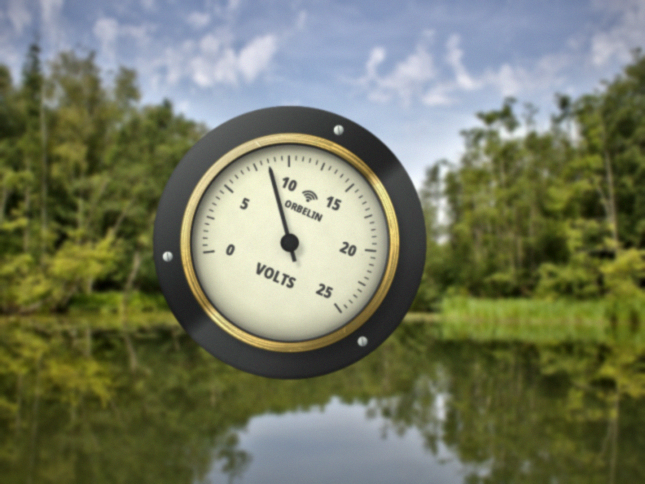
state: 8.5 V
